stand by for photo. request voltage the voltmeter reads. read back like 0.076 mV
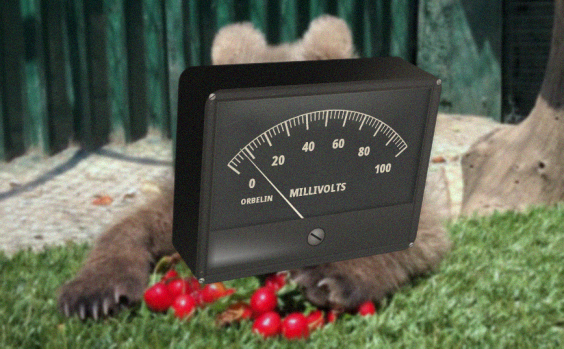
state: 8 mV
